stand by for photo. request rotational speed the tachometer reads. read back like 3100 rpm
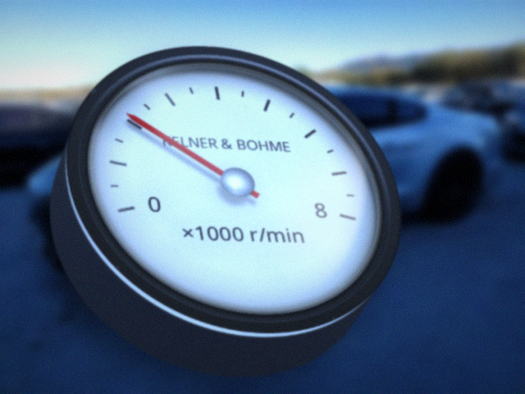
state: 2000 rpm
